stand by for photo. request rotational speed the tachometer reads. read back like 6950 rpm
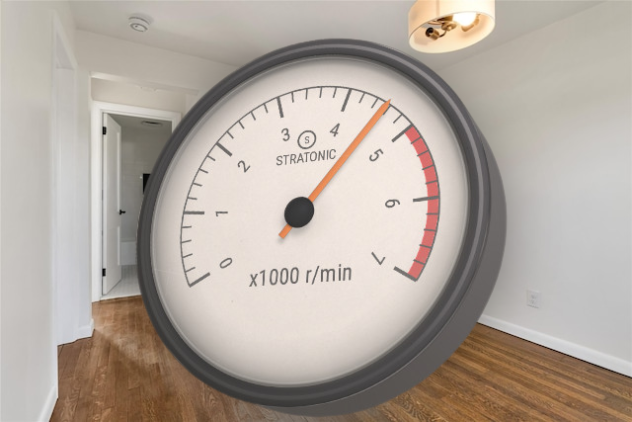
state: 4600 rpm
